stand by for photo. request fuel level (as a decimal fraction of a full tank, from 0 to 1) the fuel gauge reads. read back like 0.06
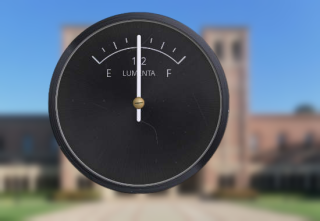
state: 0.5
